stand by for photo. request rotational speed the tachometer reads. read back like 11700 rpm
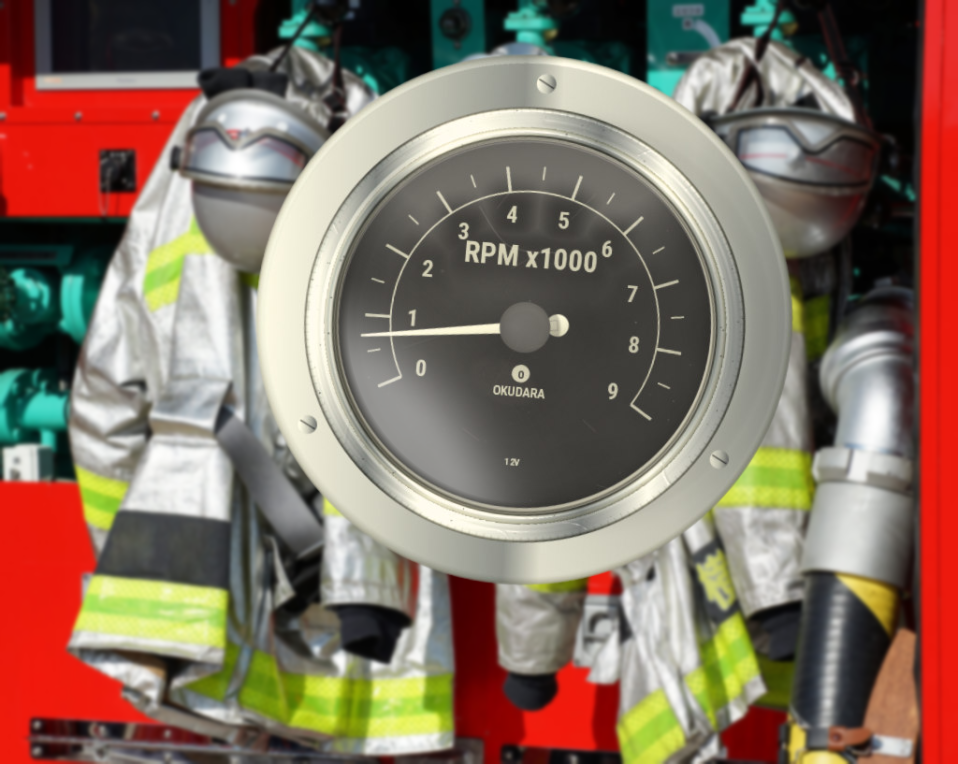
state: 750 rpm
